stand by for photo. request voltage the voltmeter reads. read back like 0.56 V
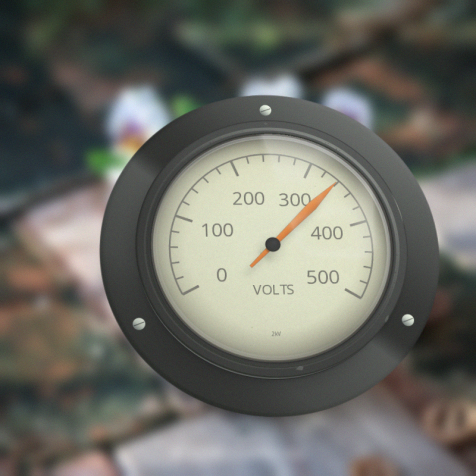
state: 340 V
